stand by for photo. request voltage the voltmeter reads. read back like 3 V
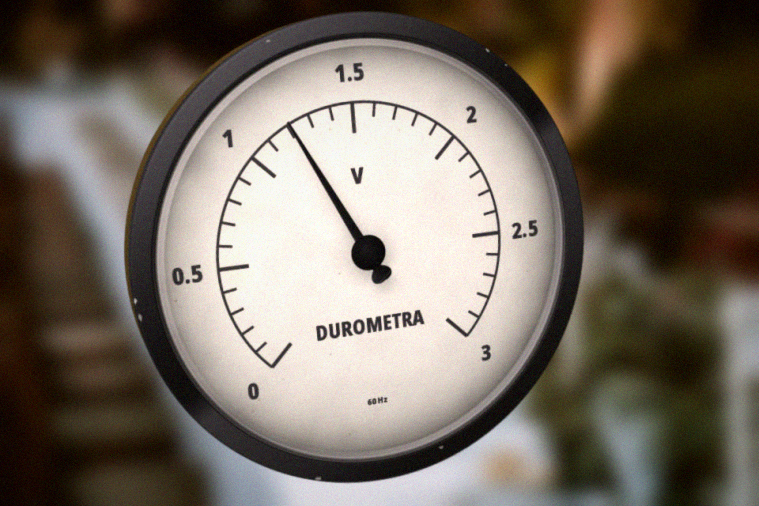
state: 1.2 V
